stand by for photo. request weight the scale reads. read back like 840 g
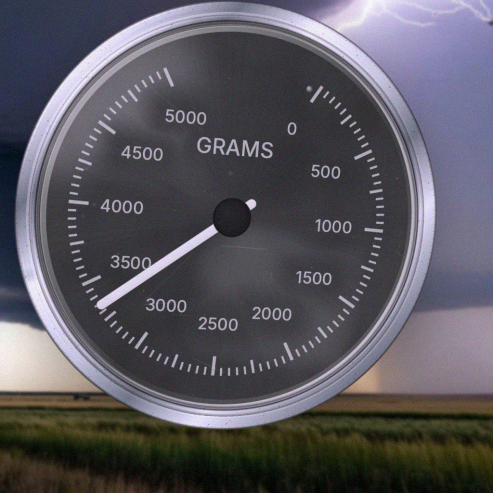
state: 3350 g
